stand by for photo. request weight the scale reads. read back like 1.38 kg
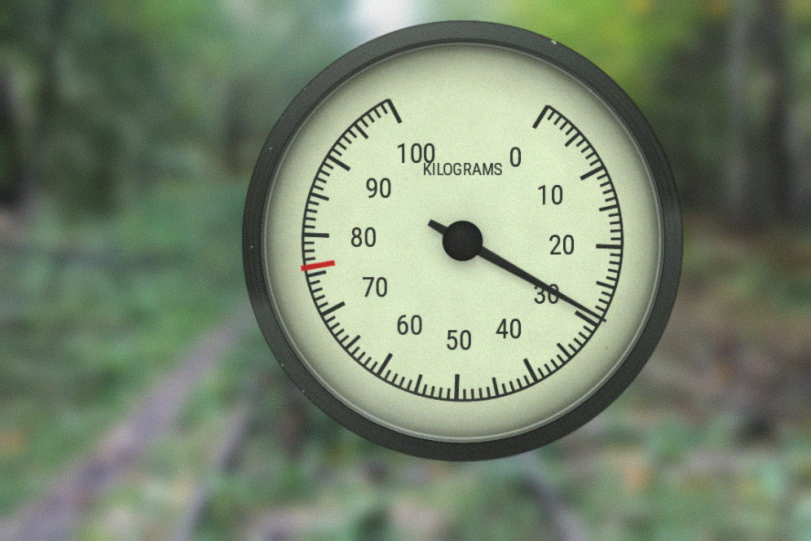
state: 29 kg
